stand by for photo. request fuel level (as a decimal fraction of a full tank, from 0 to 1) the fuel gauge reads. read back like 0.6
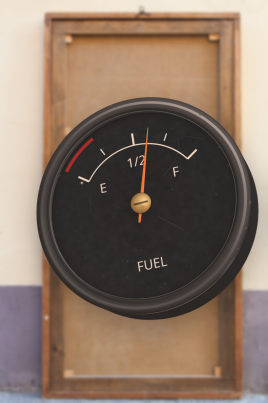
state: 0.625
